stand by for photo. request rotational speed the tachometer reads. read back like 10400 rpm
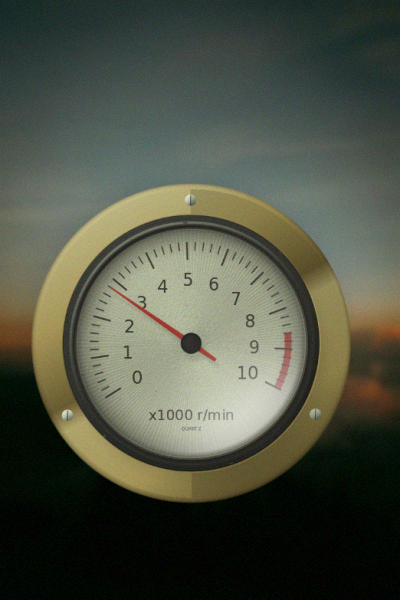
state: 2800 rpm
